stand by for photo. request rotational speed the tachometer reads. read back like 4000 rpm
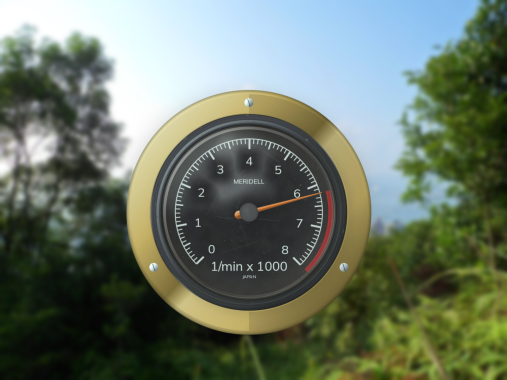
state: 6200 rpm
